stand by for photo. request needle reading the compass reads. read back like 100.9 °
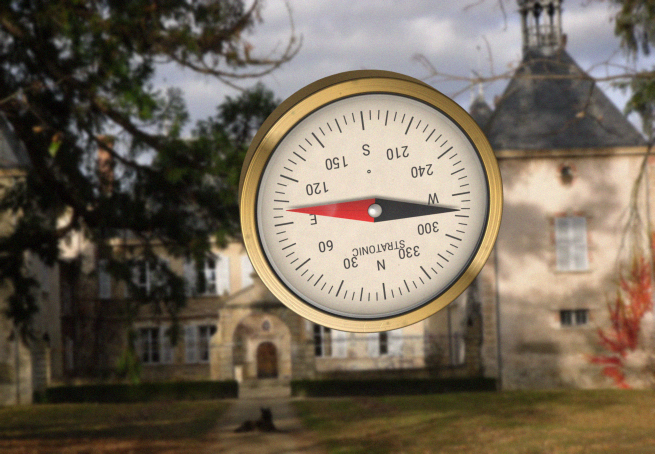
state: 100 °
